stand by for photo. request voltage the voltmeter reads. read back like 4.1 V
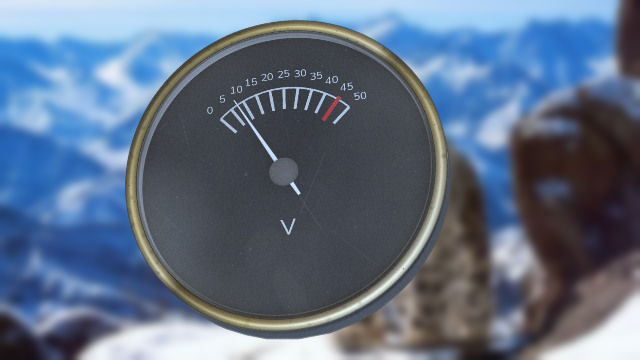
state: 7.5 V
